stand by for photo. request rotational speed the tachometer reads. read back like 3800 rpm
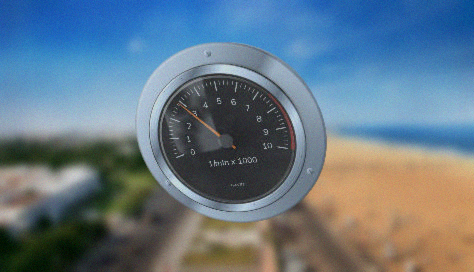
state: 3000 rpm
